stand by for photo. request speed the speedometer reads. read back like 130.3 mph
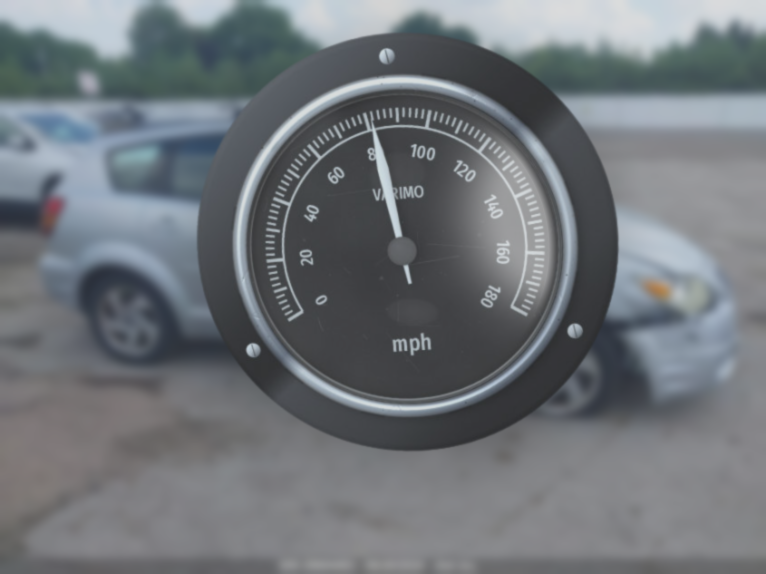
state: 82 mph
